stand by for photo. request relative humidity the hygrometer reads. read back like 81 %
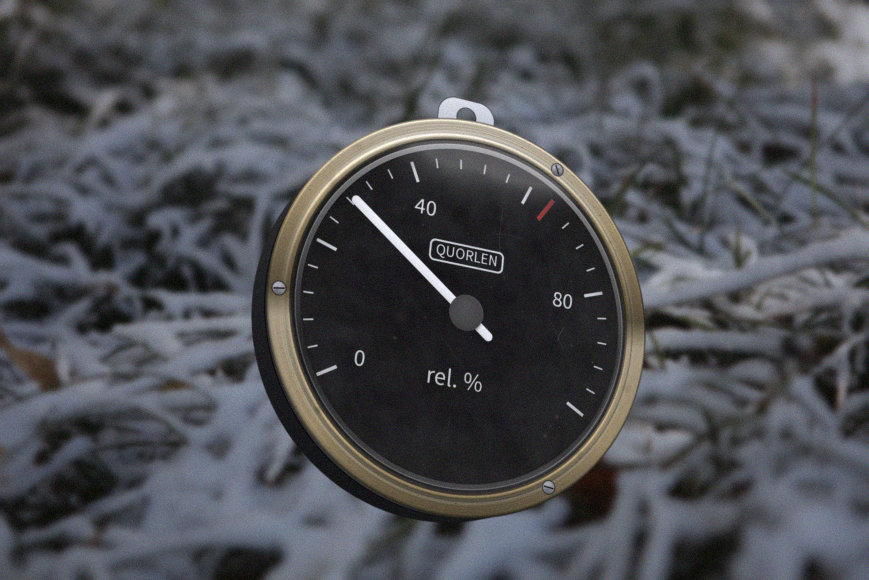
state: 28 %
